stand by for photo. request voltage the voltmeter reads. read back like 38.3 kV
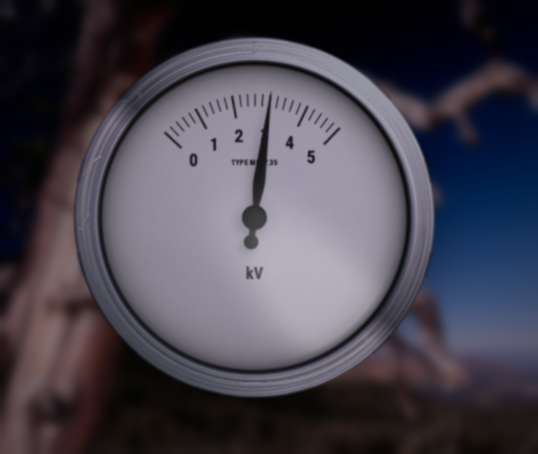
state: 3 kV
